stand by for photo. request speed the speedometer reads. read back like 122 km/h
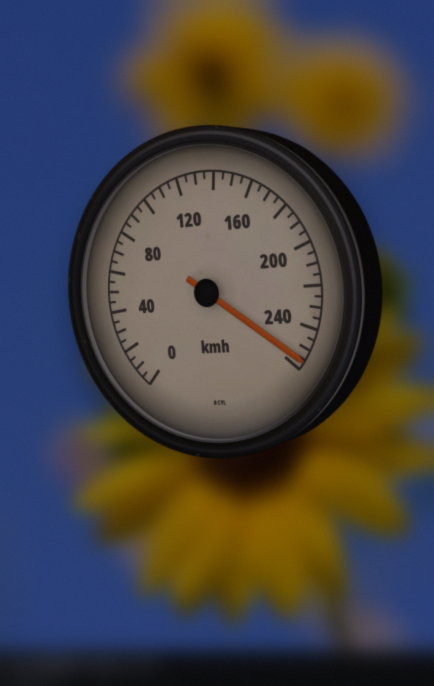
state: 255 km/h
